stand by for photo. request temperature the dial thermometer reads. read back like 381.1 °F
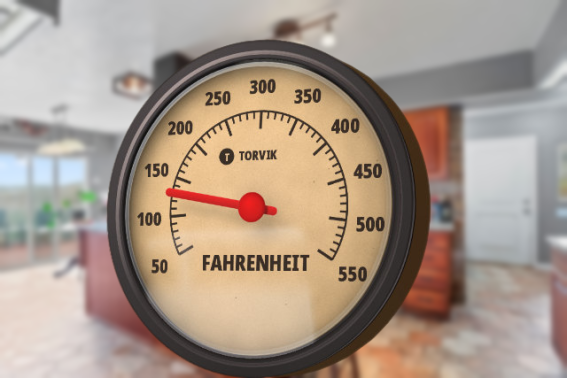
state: 130 °F
